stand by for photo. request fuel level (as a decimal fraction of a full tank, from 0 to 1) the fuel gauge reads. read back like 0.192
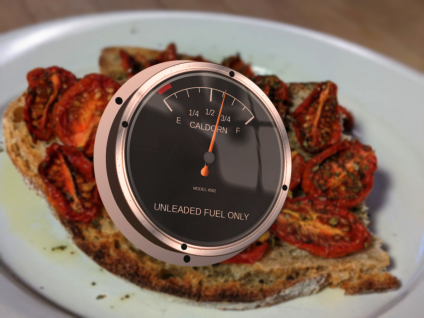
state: 0.625
